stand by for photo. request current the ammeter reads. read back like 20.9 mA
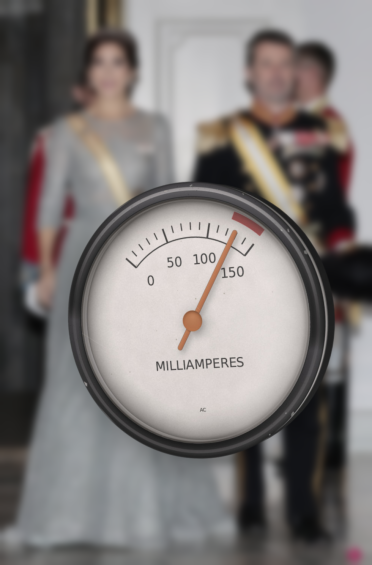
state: 130 mA
